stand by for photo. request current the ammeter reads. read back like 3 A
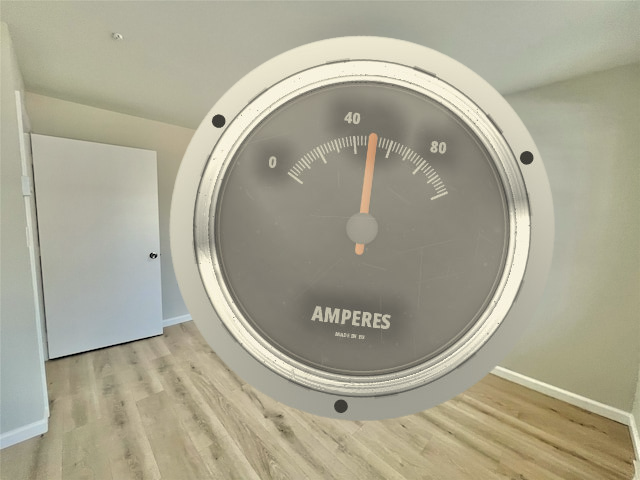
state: 50 A
